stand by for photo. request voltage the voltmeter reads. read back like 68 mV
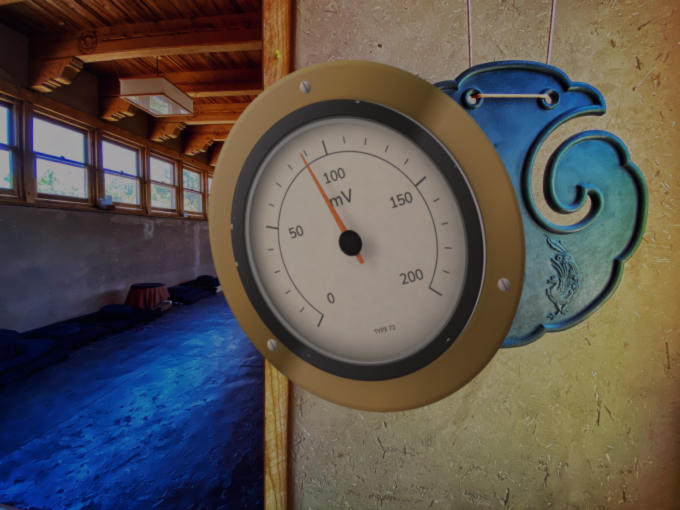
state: 90 mV
